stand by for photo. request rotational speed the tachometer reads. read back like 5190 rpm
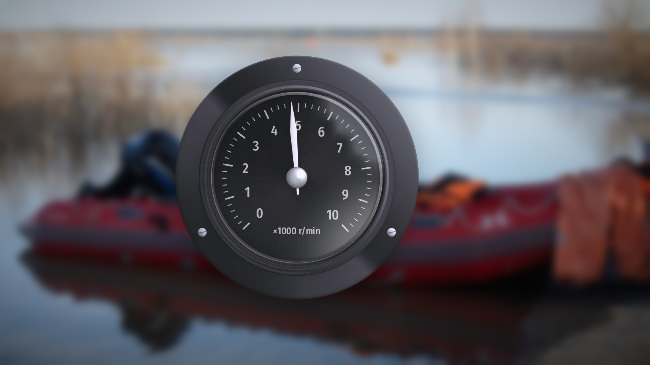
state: 4800 rpm
